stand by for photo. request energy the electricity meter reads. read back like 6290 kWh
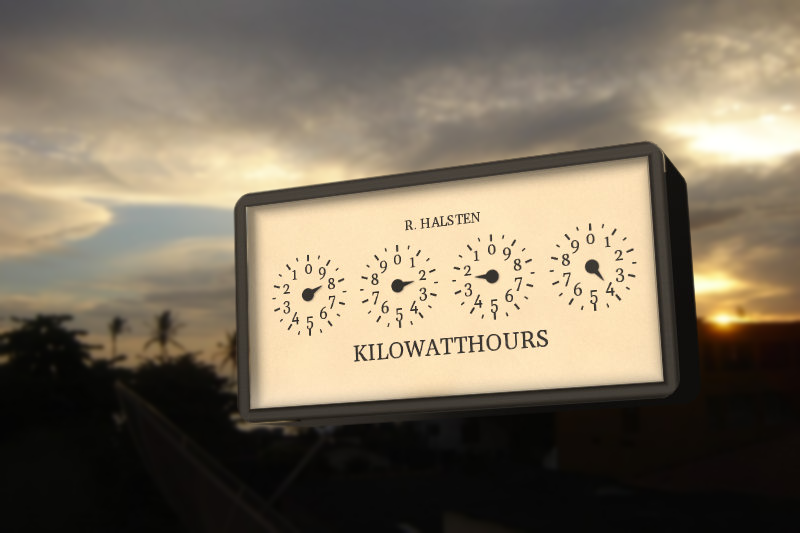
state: 8224 kWh
